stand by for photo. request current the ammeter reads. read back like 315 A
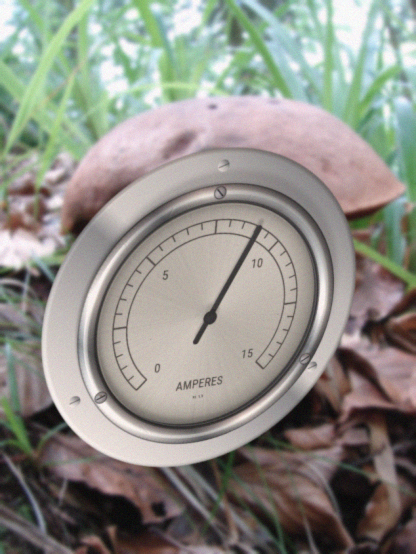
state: 9 A
